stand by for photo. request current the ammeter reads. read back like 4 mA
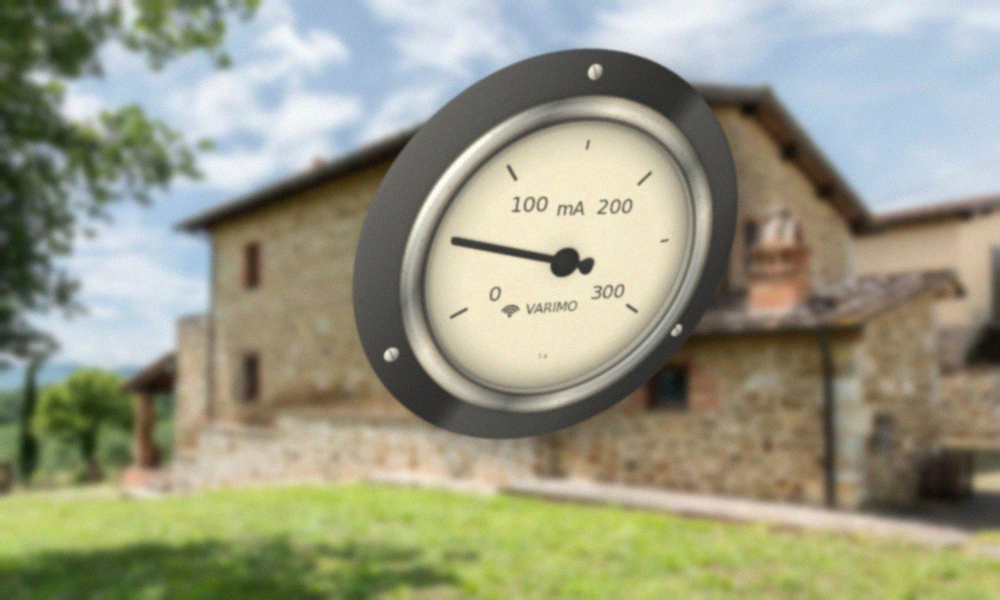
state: 50 mA
